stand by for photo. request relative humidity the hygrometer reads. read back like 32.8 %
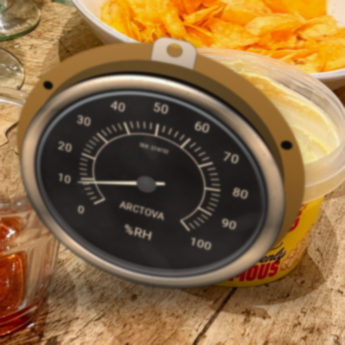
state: 10 %
